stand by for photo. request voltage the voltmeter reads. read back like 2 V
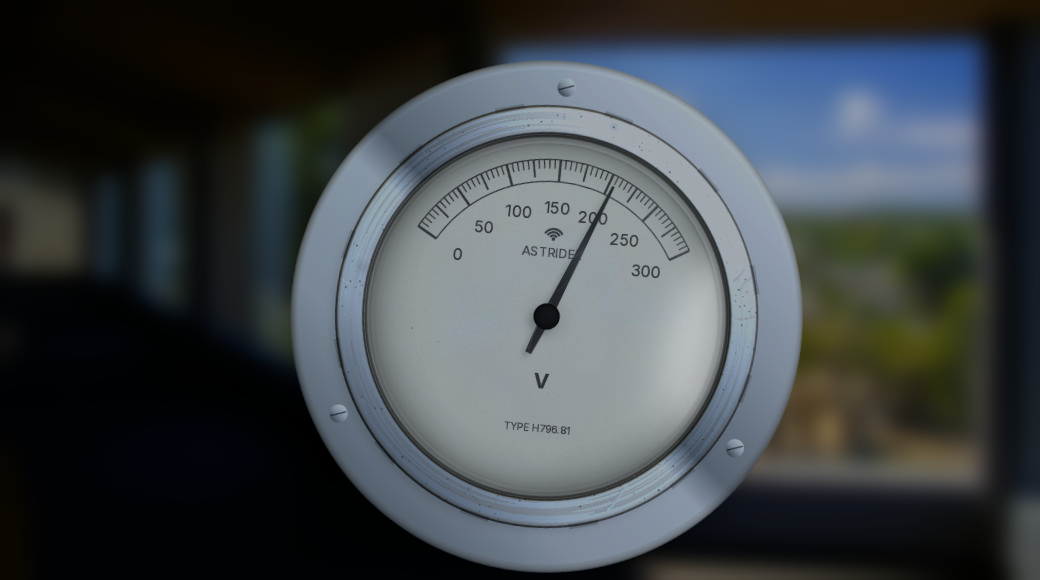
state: 205 V
